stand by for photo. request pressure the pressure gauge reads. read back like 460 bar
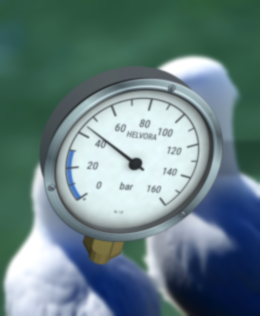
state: 45 bar
